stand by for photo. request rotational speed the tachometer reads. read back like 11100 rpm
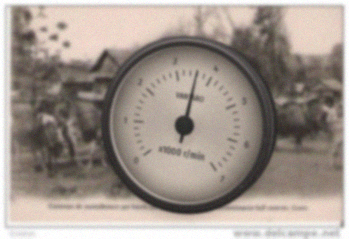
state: 3600 rpm
